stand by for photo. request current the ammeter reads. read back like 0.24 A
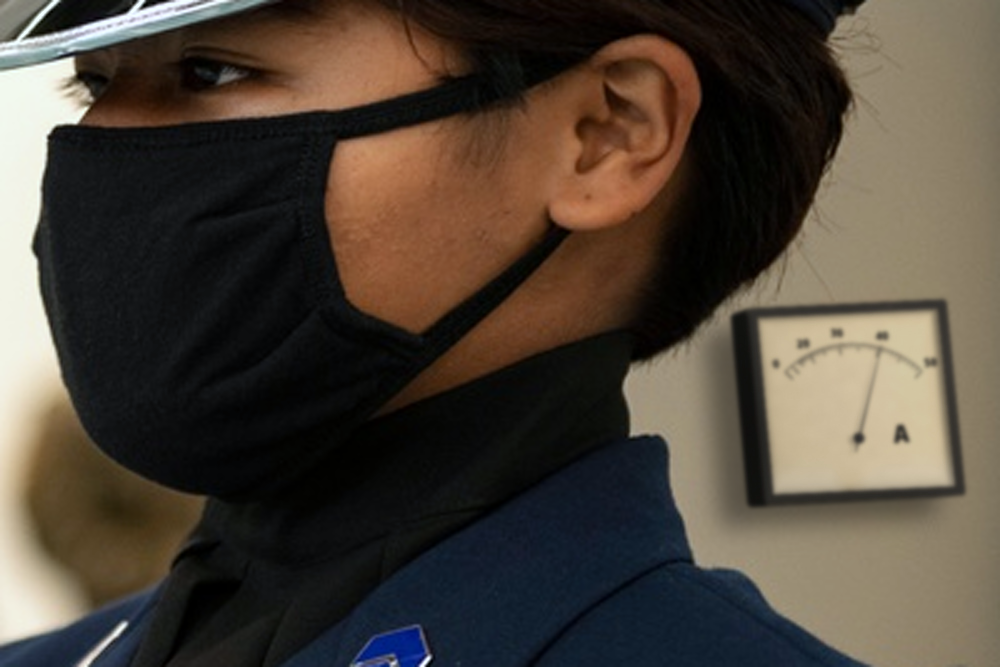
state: 40 A
